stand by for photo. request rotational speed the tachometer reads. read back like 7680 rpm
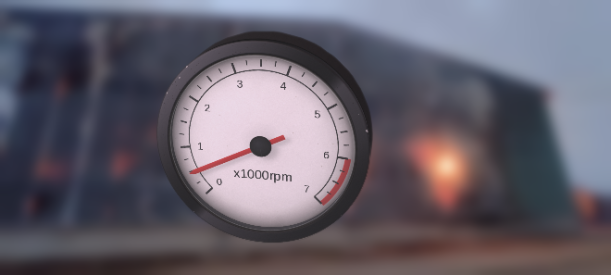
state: 500 rpm
